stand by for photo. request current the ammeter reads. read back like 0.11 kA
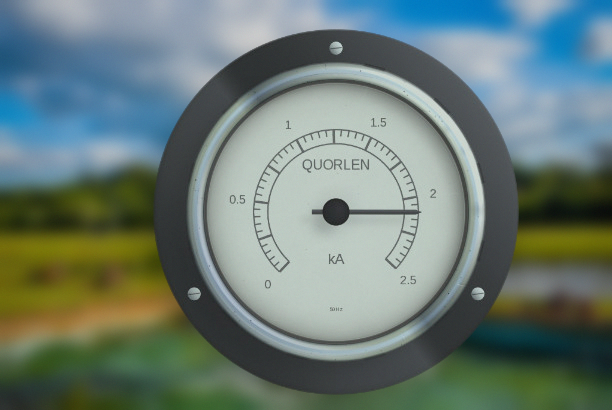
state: 2.1 kA
